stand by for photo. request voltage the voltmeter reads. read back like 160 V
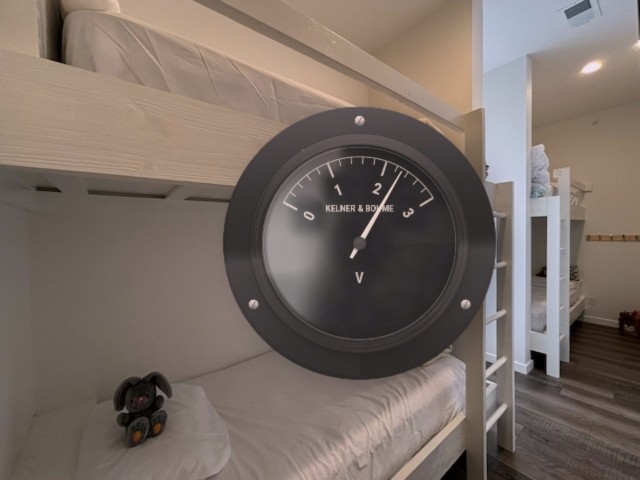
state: 2.3 V
